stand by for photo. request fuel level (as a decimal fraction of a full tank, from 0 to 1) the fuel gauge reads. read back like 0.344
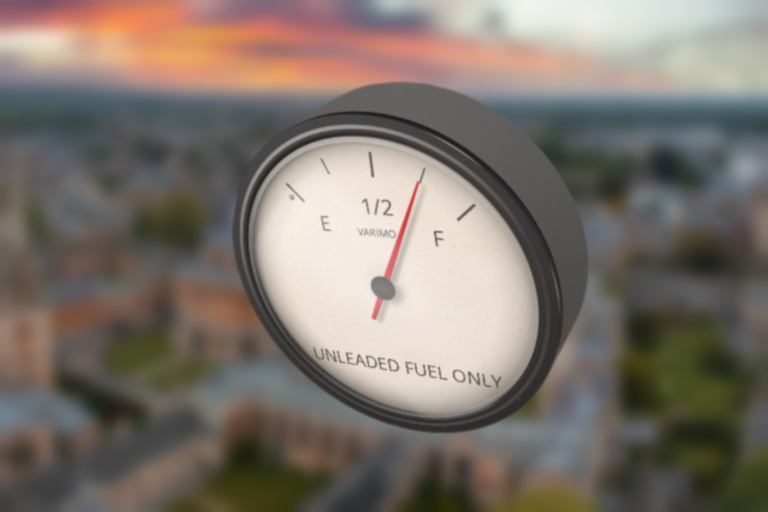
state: 0.75
